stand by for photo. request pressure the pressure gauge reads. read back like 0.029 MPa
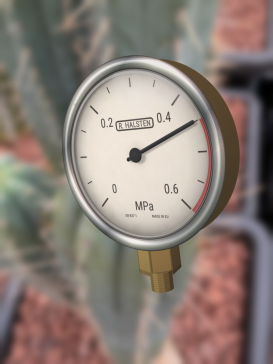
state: 0.45 MPa
